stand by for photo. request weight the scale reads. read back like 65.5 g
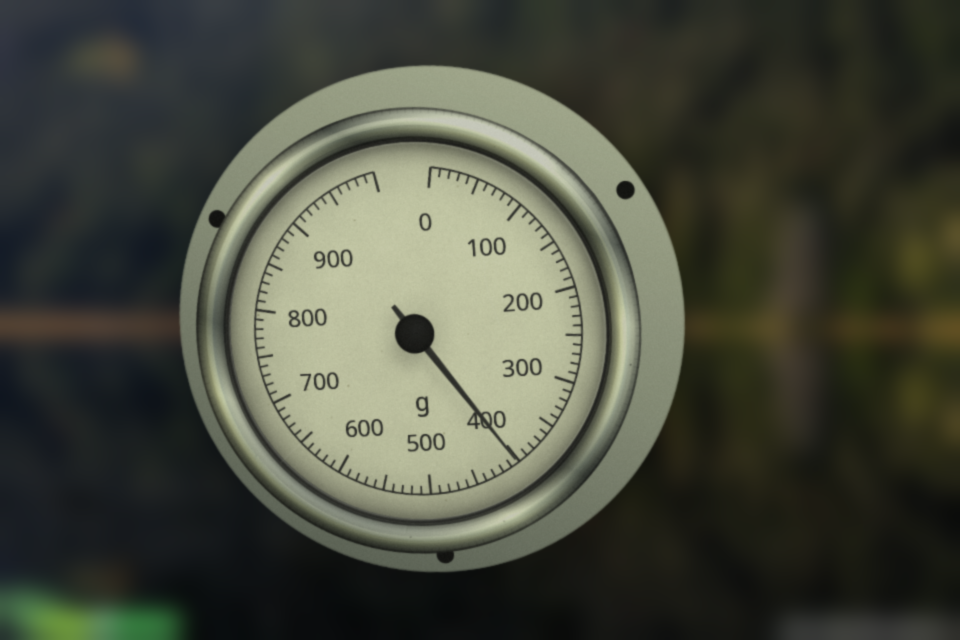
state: 400 g
